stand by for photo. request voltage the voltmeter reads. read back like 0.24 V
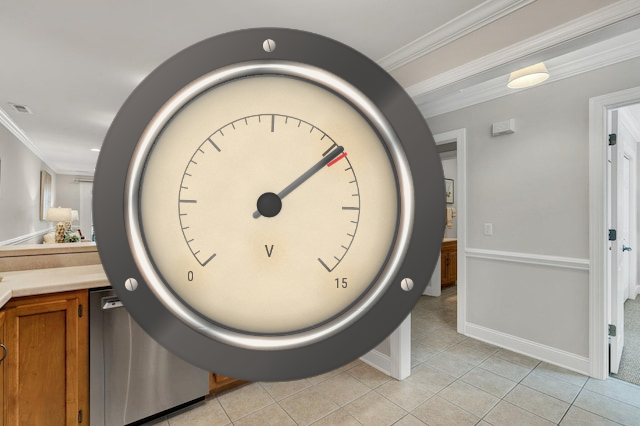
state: 10.25 V
